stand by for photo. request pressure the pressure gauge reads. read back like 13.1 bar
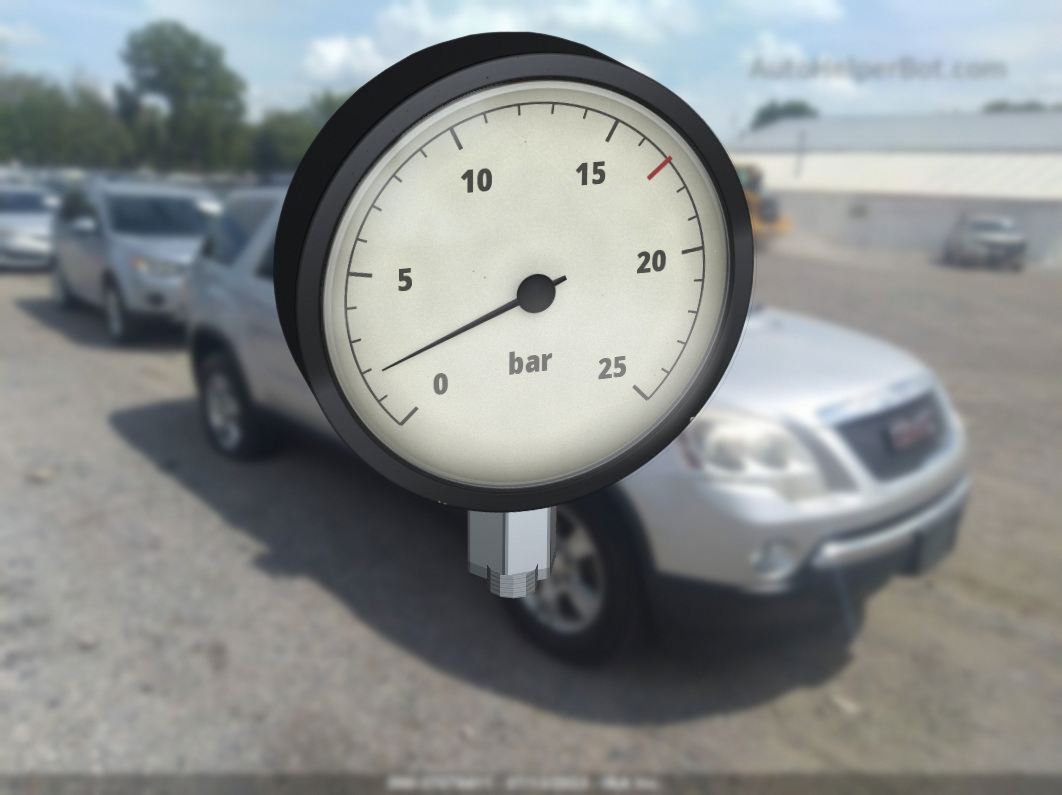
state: 2 bar
